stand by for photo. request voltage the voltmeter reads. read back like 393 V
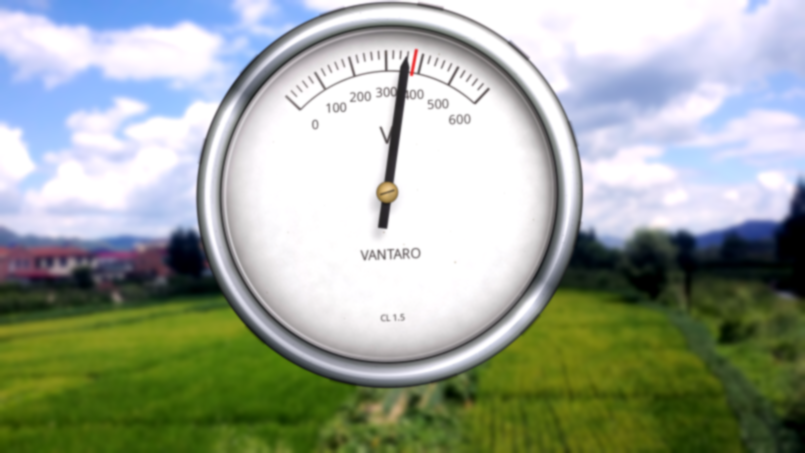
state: 360 V
